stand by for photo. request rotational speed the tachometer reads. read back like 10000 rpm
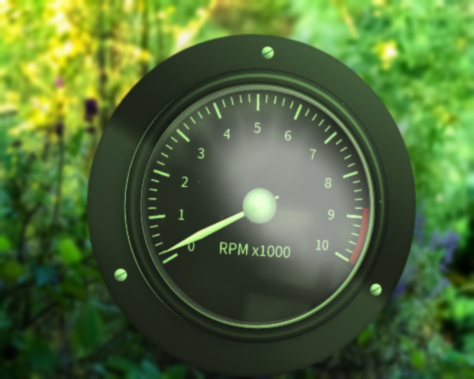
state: 200 rpm
